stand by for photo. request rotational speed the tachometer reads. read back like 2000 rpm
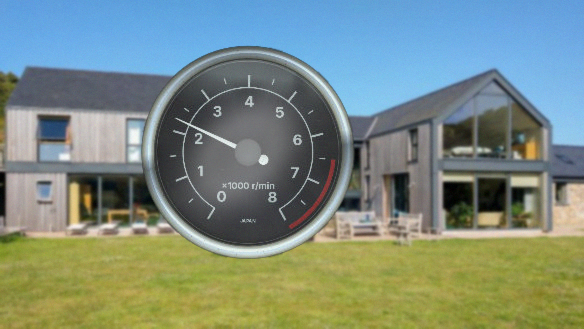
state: 2250 rpm
